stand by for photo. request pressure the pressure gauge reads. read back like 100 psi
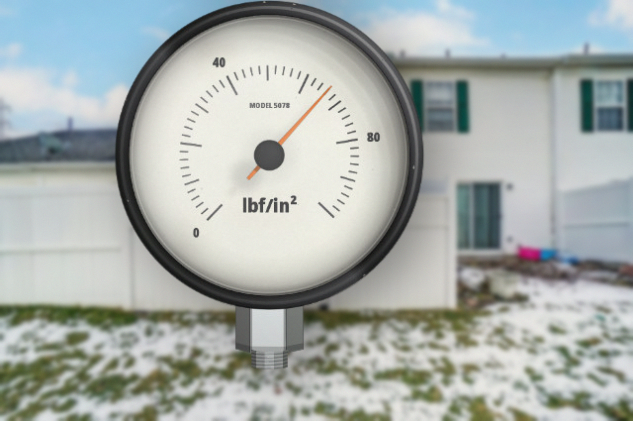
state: 66 psi
